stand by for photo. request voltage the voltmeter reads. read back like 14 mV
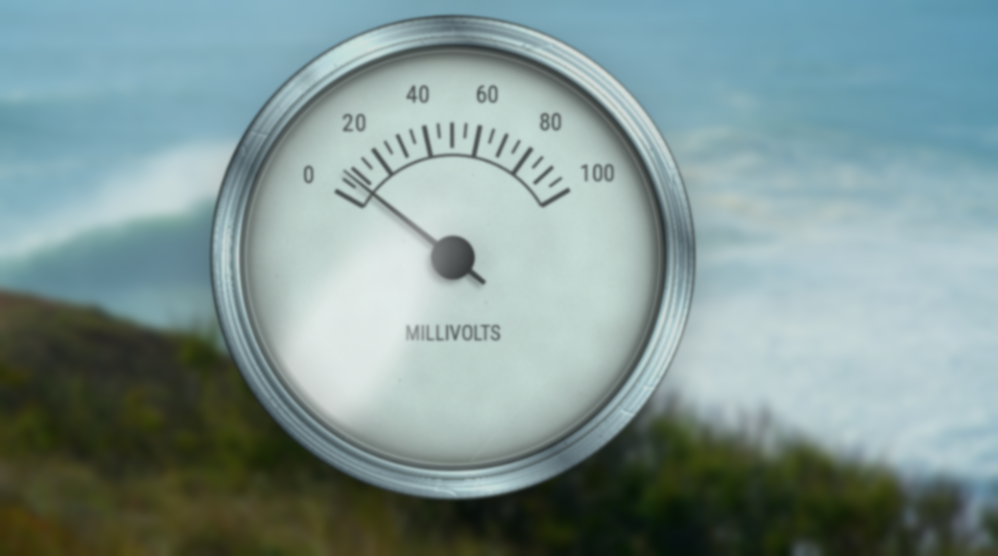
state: 7.5 mV
